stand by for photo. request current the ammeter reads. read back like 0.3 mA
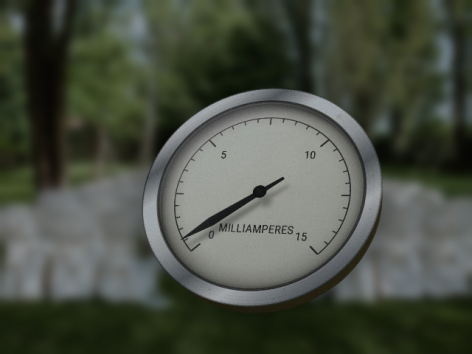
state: 0.5 mA
